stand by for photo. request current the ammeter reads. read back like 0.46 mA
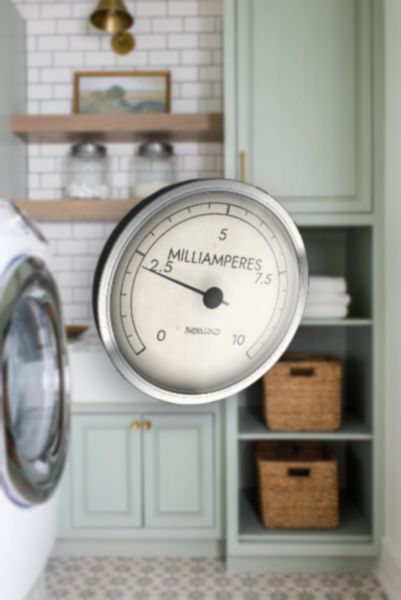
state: 2.25 mA
